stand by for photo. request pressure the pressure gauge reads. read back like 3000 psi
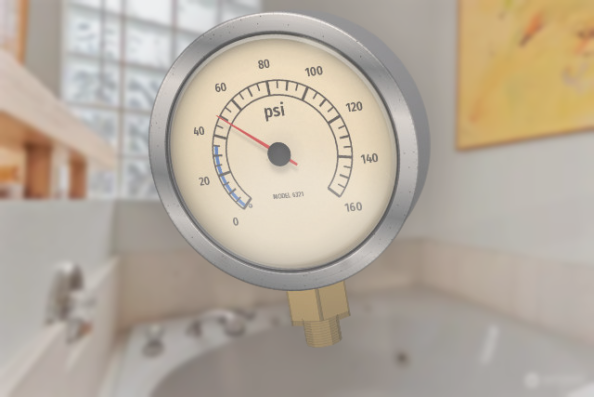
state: 50 psi
